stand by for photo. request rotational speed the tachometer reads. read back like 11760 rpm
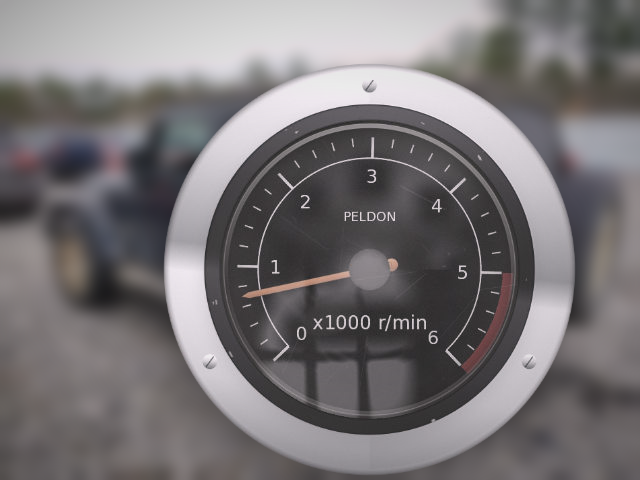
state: 700 rpm
